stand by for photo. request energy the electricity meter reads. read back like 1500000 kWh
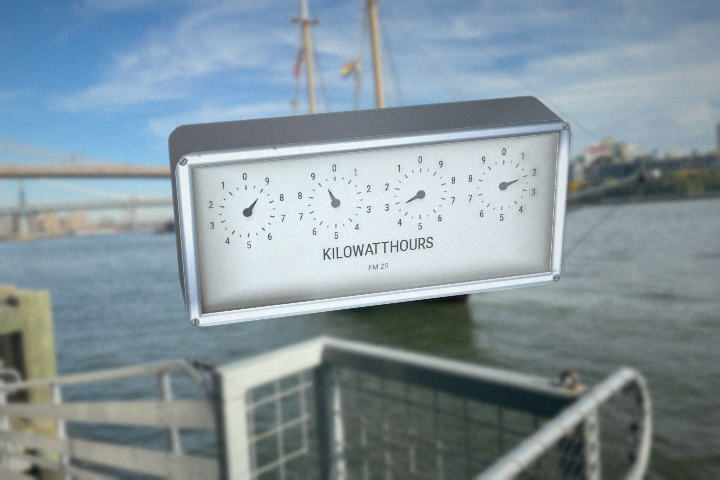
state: 8932 kWh
